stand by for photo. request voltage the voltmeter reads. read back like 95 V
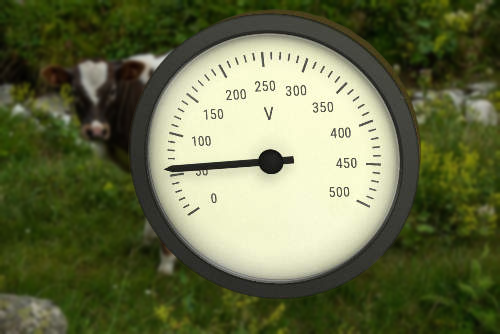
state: 60 V
